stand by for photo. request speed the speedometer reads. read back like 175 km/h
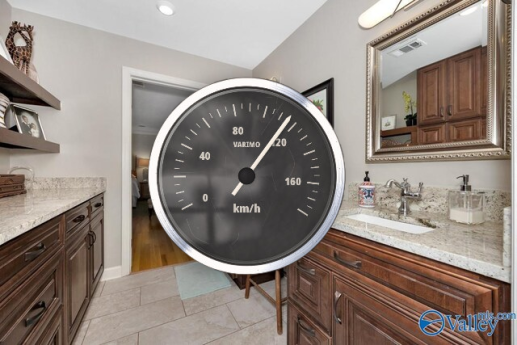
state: 115 km/h
